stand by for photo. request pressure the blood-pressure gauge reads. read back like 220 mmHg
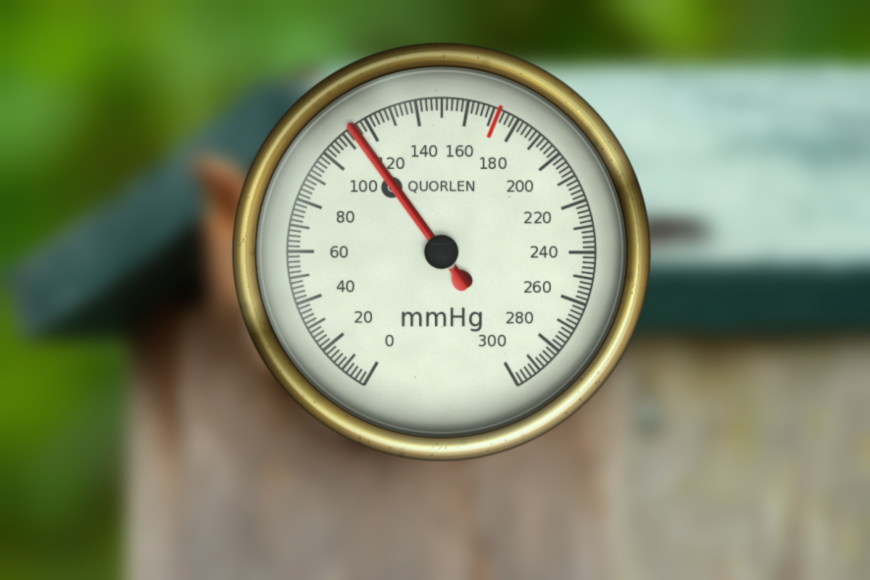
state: 114 mmHg
